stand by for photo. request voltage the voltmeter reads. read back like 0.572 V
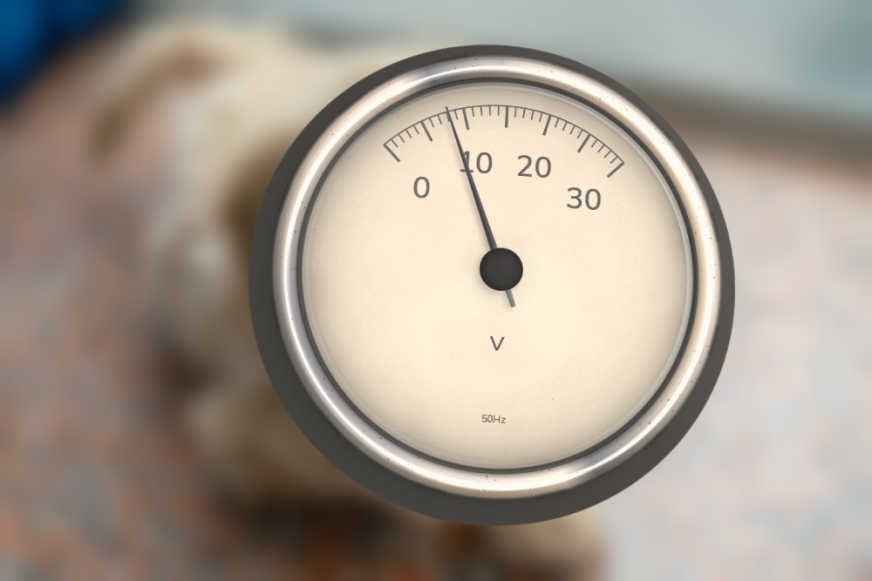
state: 8 V
